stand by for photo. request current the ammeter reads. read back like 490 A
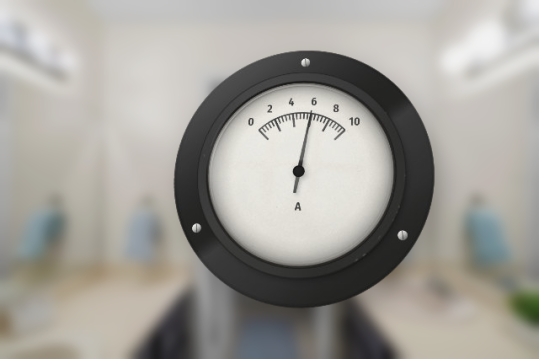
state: 6 A
